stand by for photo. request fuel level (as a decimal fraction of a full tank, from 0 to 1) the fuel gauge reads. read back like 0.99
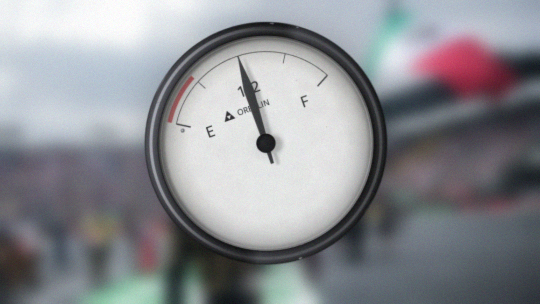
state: 0.5
